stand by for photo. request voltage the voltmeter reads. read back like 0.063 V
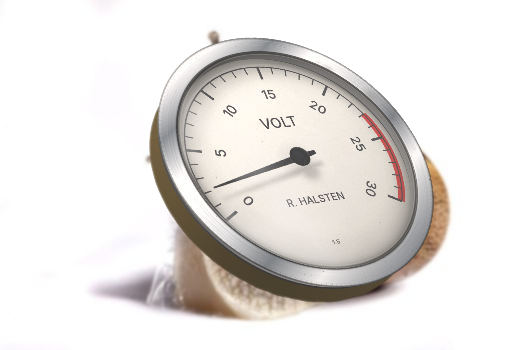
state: 2 V
